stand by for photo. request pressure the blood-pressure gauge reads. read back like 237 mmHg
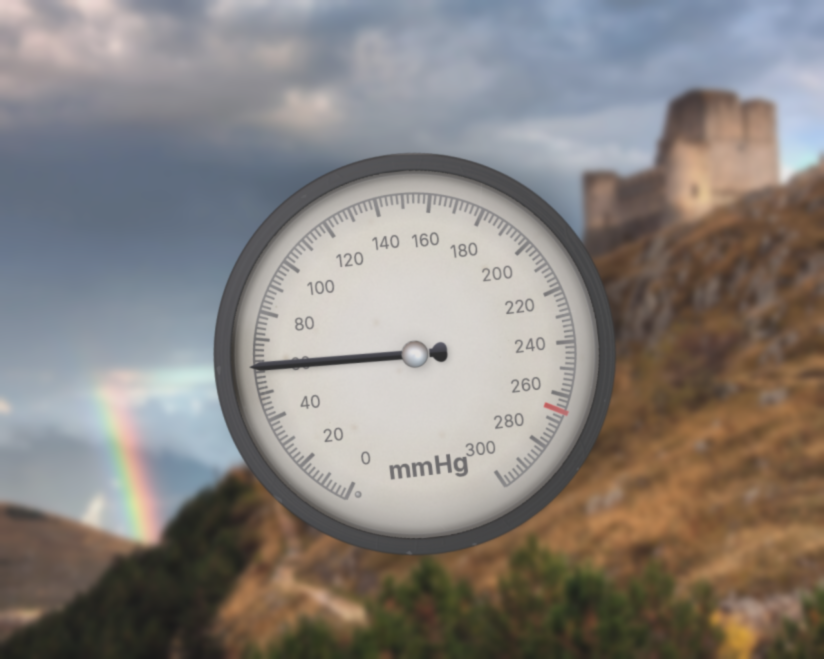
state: 60 mmHg
